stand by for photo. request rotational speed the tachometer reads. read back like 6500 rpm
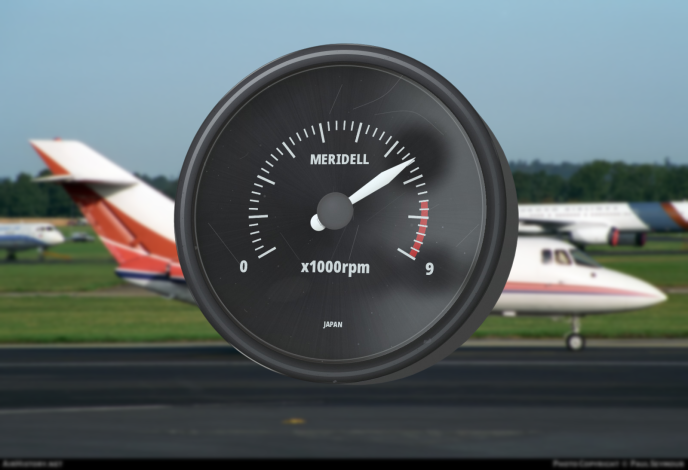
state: 6600 rpm
